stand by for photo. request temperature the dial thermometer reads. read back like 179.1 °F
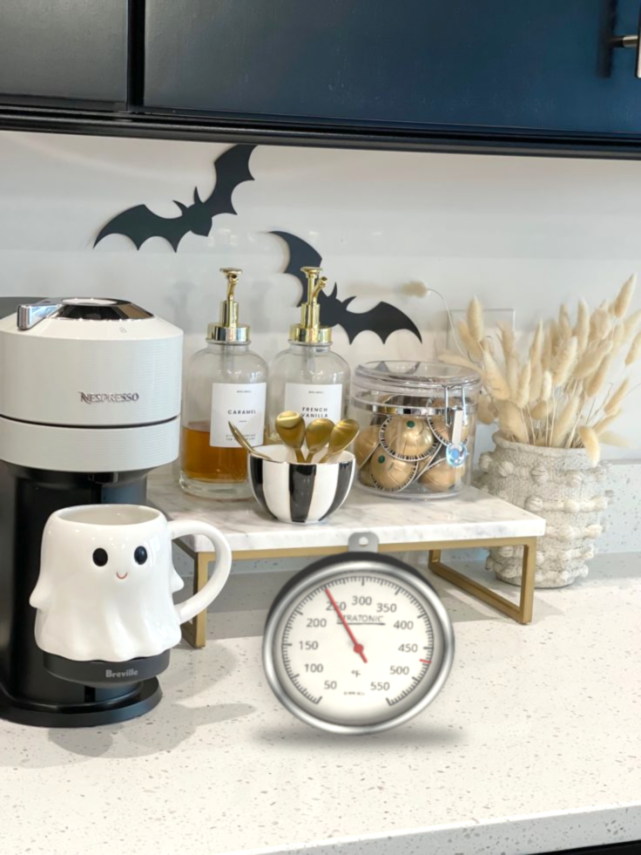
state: 250 °F
